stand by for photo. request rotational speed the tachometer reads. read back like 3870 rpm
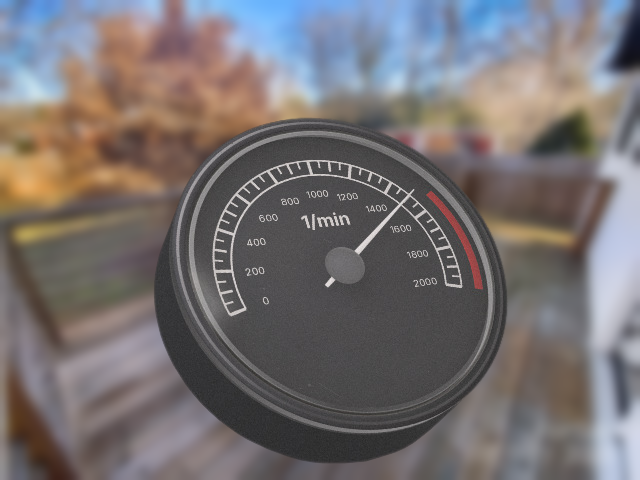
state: 1500 rpm
